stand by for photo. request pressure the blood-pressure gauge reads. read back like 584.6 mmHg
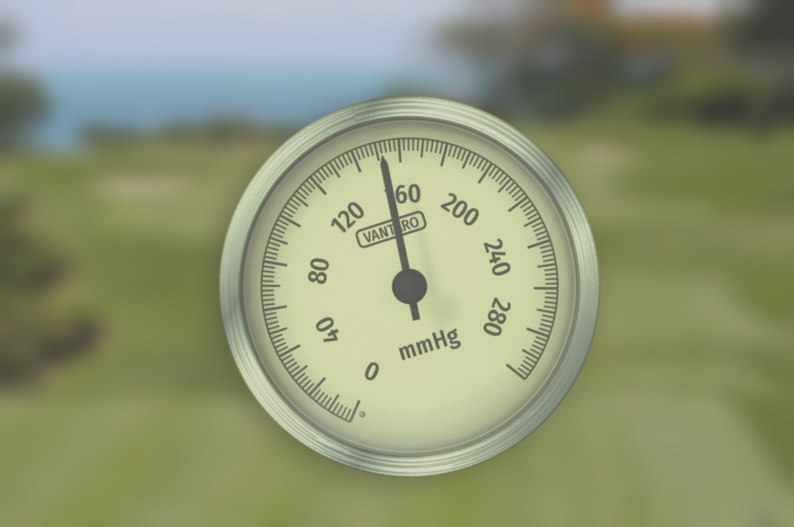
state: 152 mmHg
